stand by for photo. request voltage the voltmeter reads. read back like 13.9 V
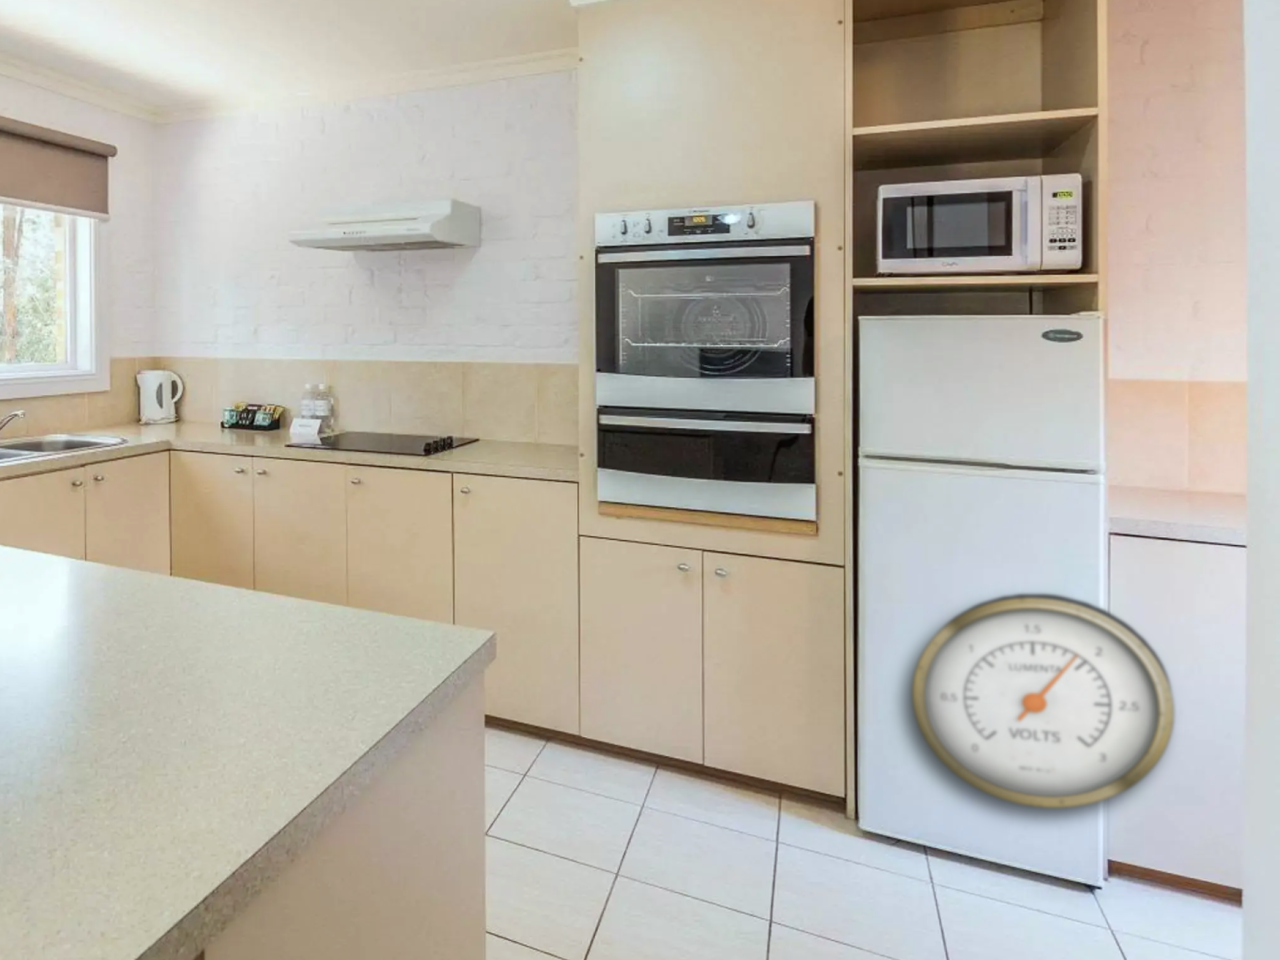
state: 1.9 V
